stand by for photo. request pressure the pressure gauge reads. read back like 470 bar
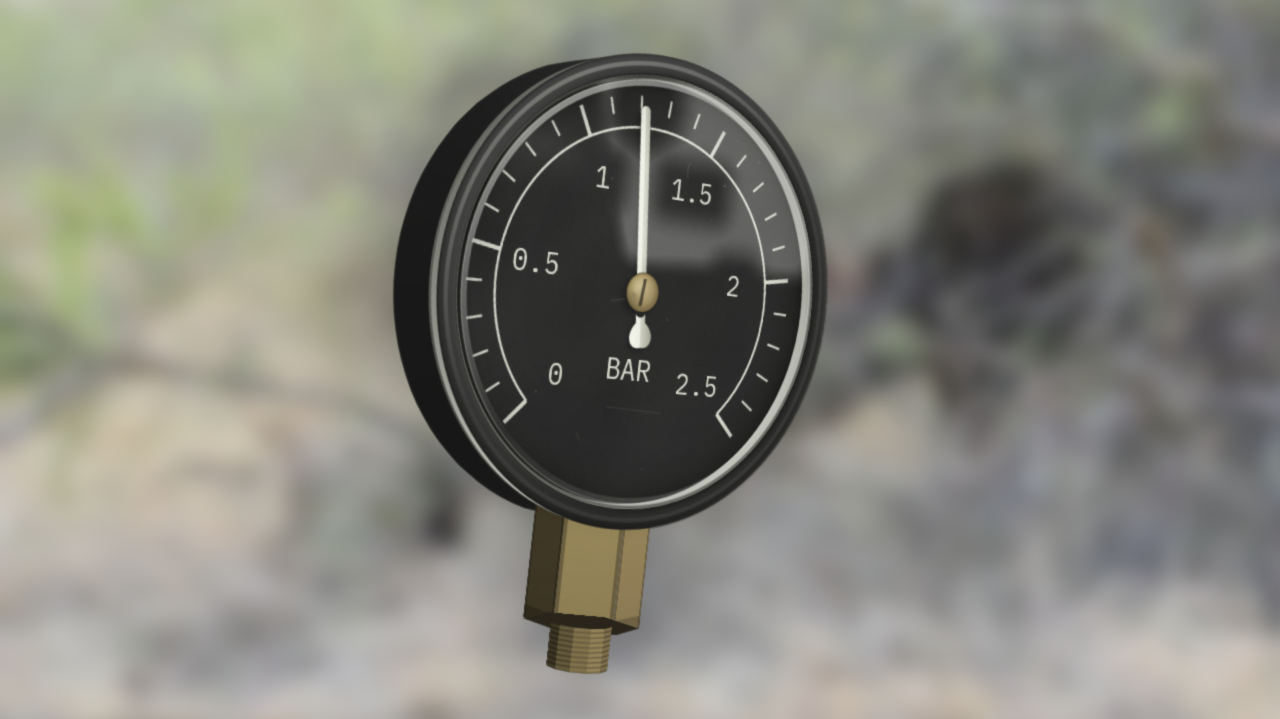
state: 1.2 bar
